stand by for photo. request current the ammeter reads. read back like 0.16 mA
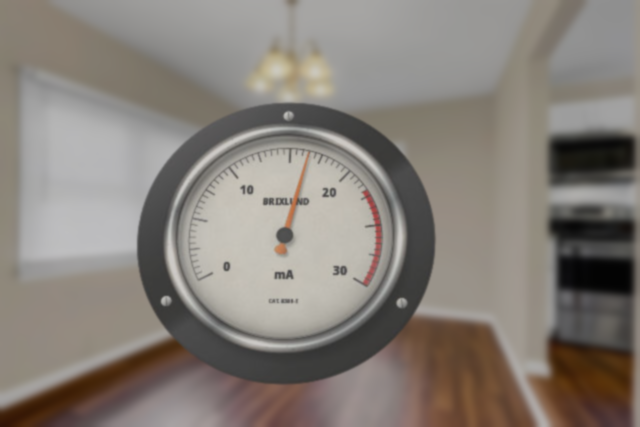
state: 16.5 mA
